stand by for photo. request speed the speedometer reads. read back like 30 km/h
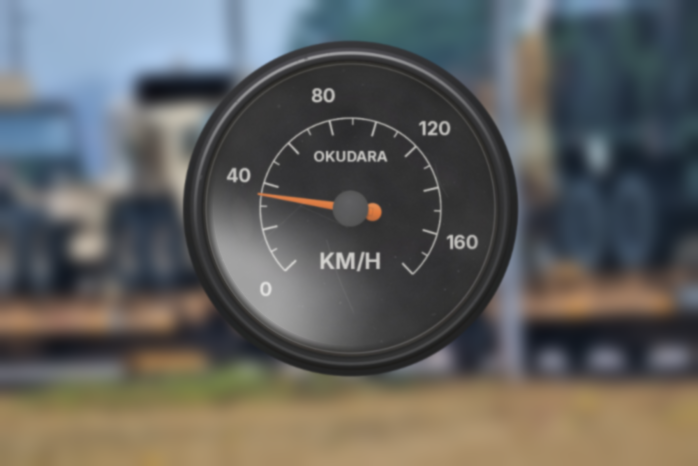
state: 35 km/h
